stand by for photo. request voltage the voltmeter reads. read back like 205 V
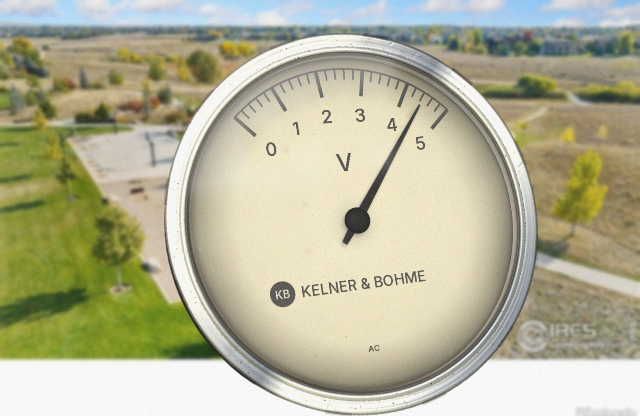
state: 4.4 V
